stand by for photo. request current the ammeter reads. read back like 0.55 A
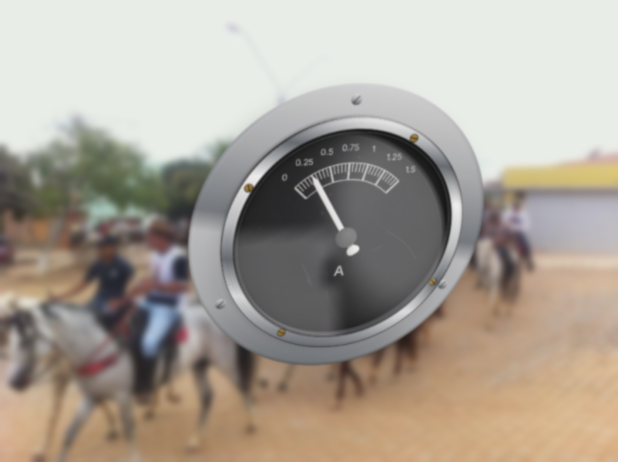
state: 0.25 A
